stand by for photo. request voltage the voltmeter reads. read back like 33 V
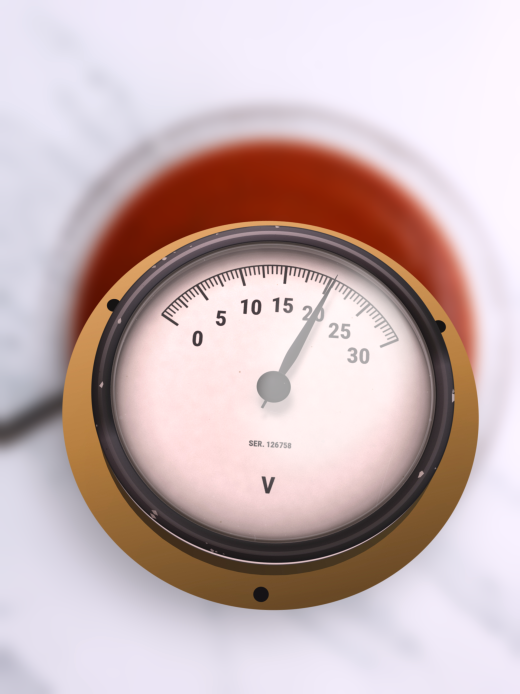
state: 20.5 V
